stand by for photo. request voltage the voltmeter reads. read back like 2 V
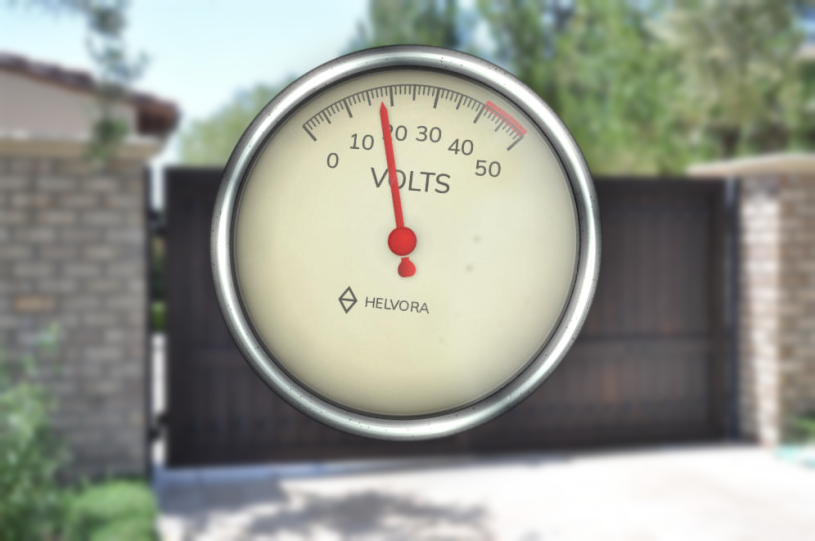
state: 18 V
